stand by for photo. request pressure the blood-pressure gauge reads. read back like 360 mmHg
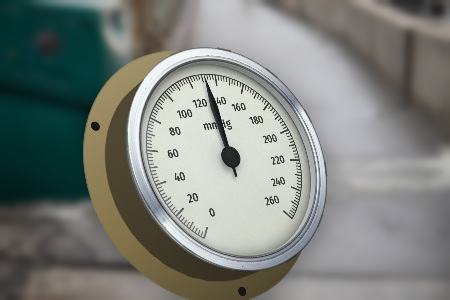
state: 130 mmHg
